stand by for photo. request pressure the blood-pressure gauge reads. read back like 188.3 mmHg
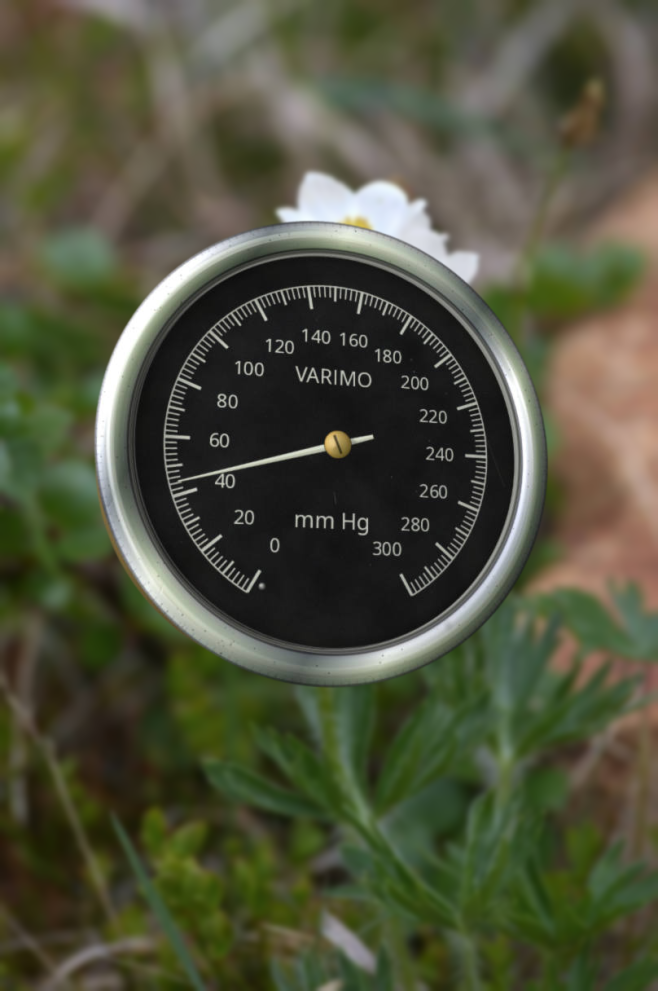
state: 44 mmHg
